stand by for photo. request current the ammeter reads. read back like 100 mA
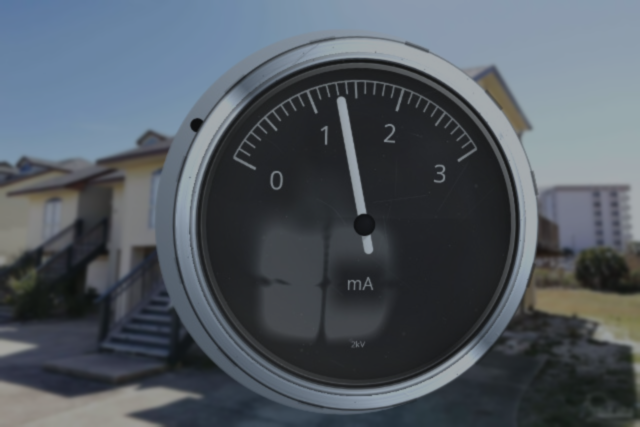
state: 1.3 mA
